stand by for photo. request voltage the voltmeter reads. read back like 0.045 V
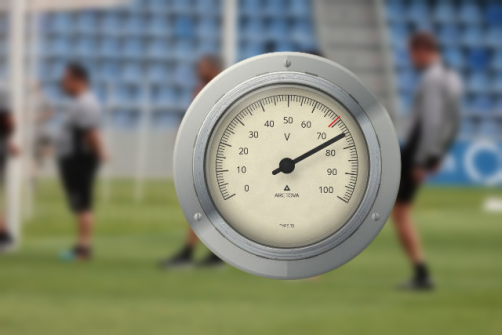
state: 75 V
